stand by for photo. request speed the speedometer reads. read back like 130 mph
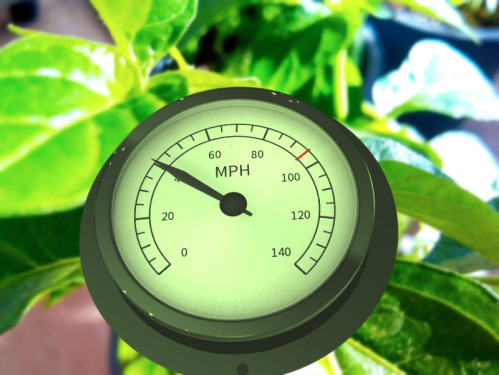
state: 40 mph
